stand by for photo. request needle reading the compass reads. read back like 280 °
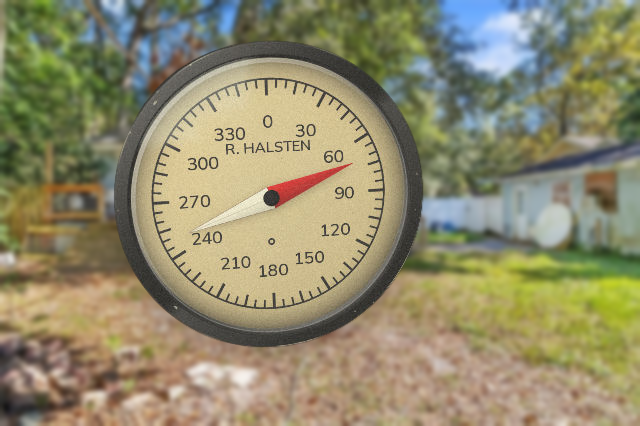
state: 70 °
